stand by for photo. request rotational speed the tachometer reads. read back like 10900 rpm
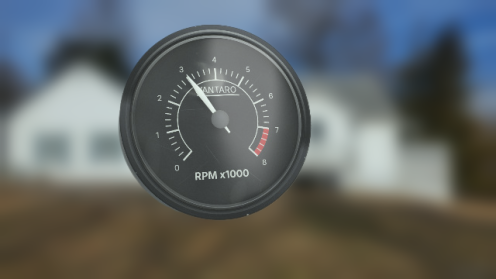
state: 3000 rpm
